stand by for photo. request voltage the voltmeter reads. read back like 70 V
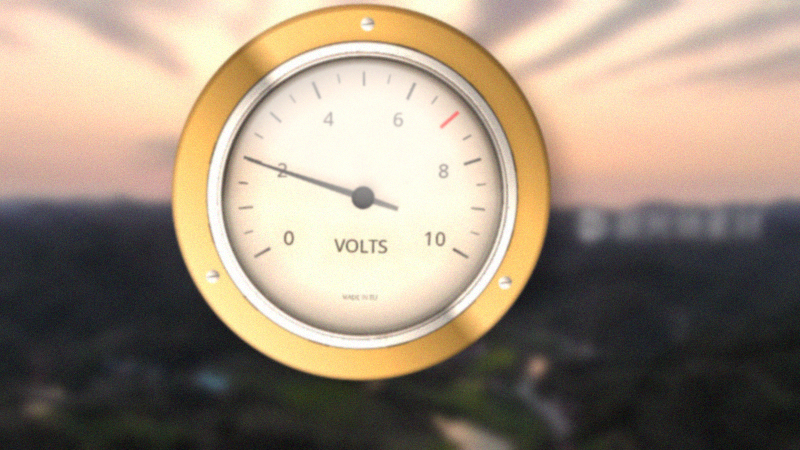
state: 2 V
